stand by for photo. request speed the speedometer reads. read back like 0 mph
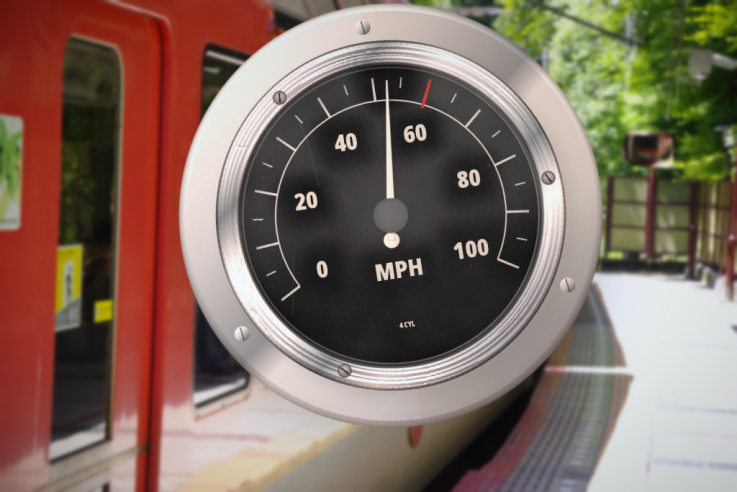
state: 52.5 mph
